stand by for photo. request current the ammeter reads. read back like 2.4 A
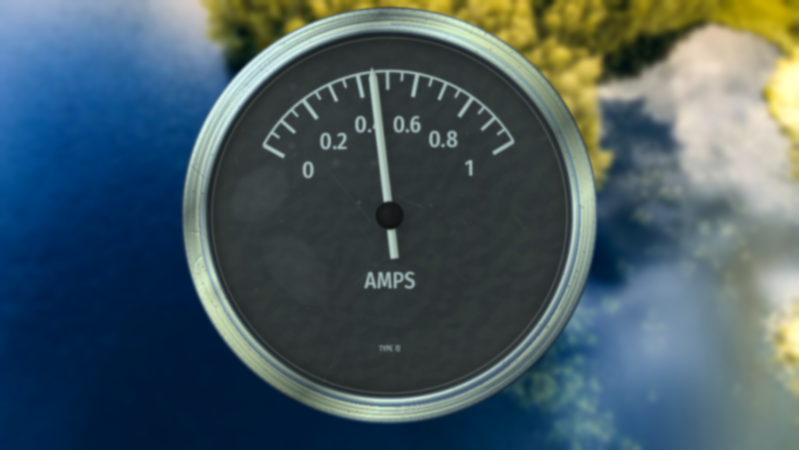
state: 0.45 A
